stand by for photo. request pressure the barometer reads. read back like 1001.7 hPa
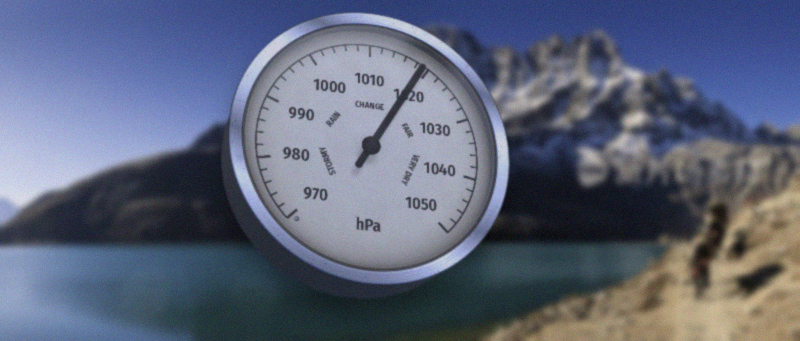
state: 1019 hPa
